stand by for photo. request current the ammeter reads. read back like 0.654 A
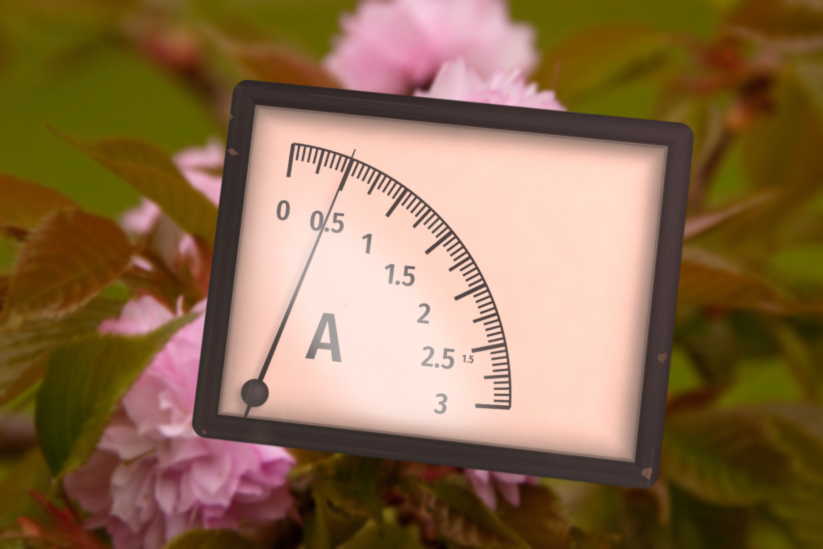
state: 0.5 A
